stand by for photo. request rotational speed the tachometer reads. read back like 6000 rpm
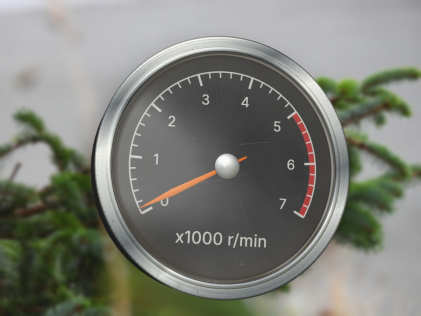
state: 100 rpm
